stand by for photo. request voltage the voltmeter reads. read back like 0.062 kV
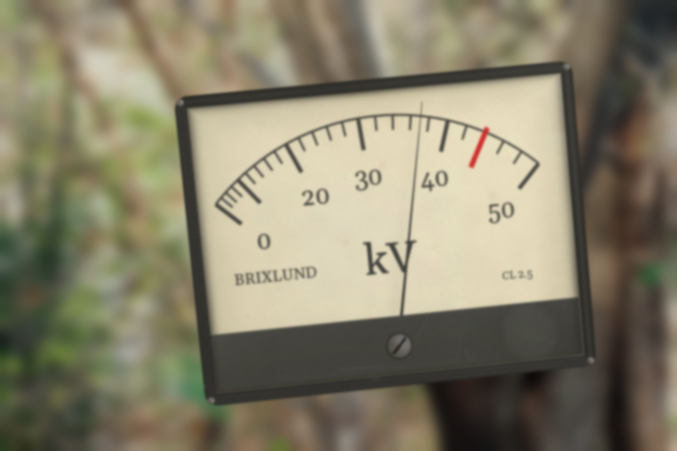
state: 37 kV
